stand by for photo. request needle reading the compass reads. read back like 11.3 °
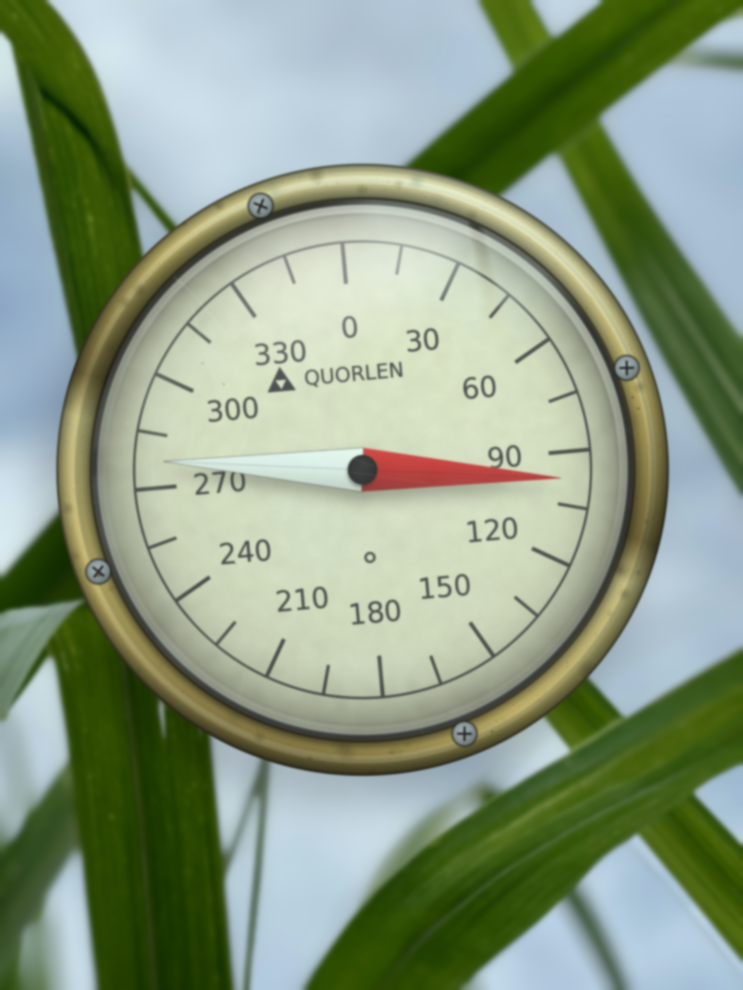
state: 97.5 °
